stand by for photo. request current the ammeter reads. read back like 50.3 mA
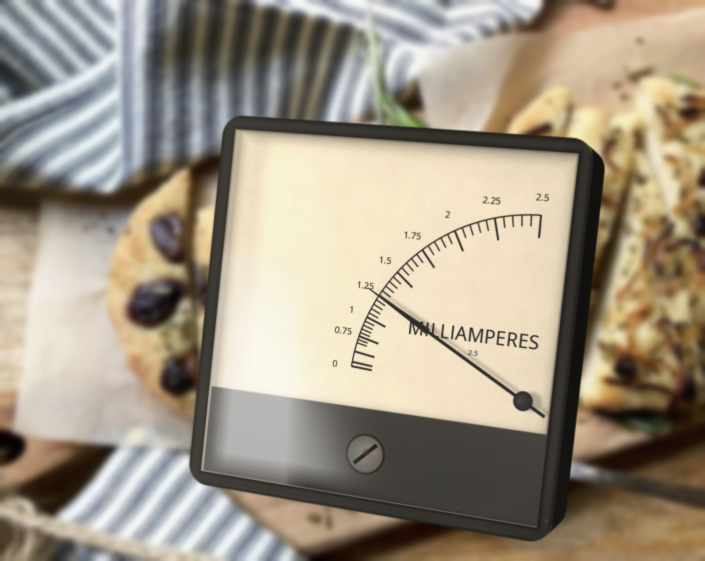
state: 1.25 mA
